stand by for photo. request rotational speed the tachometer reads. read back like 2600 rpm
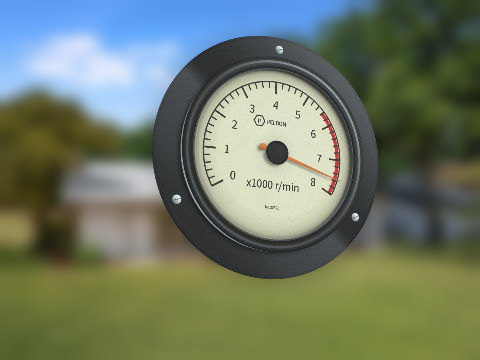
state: 7600 rpm
